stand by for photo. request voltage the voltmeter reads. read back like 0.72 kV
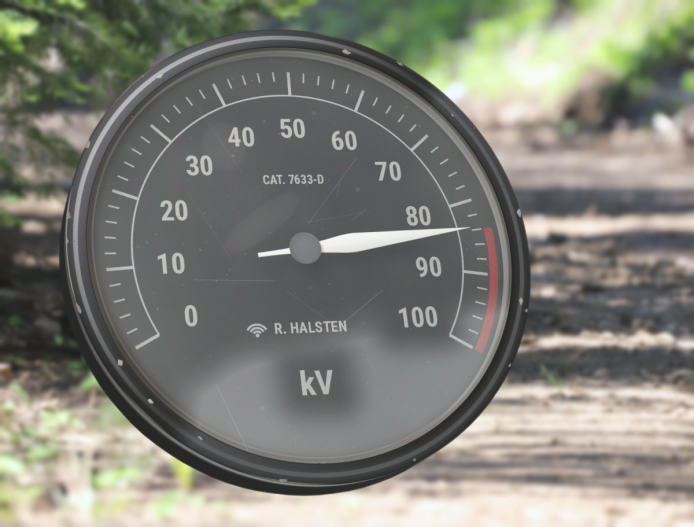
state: 84 kV
